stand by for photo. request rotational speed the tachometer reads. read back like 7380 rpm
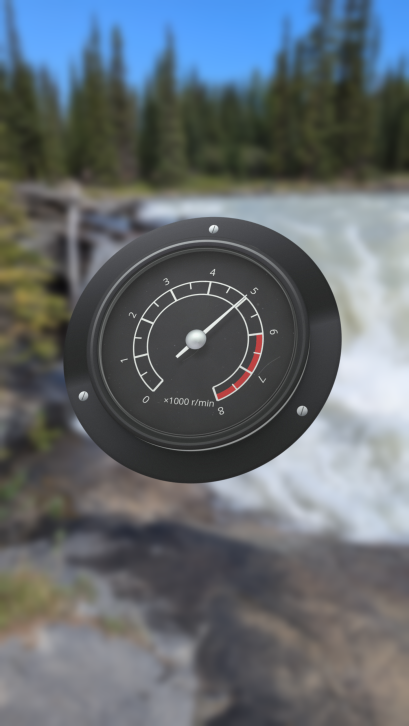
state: 5000 rpm
